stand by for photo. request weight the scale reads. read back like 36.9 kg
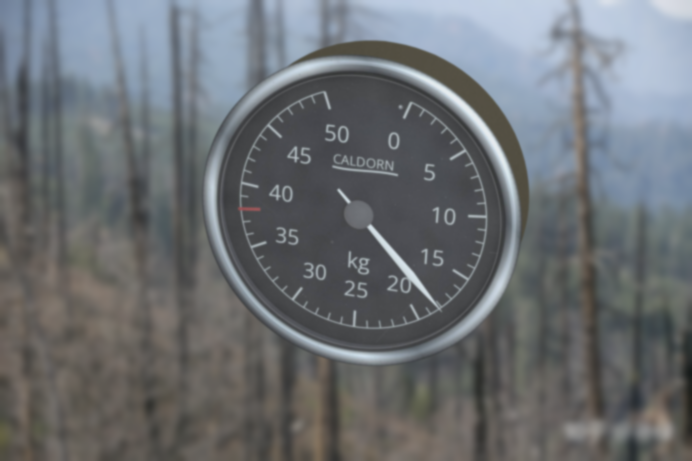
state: 18 kg
